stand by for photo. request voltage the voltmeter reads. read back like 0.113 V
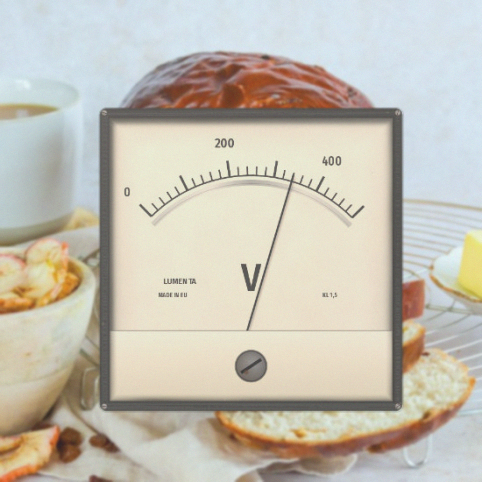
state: 340 V
